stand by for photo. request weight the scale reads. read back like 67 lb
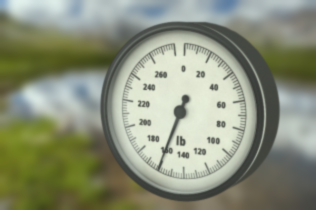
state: 160 lb
